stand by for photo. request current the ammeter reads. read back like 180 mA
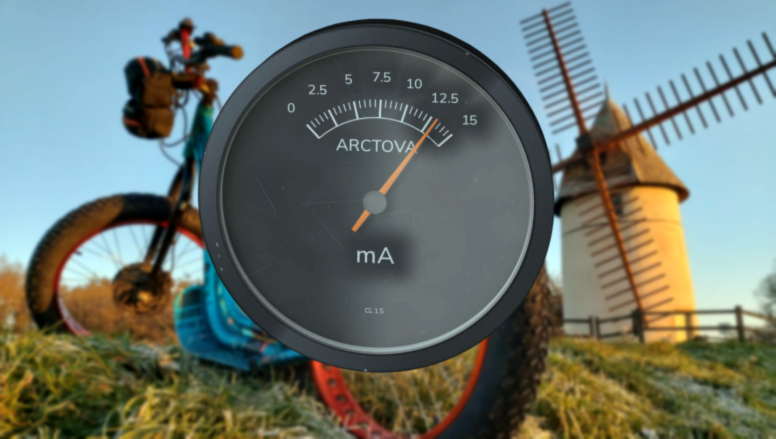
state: 13 mA
